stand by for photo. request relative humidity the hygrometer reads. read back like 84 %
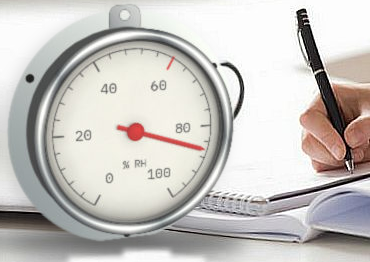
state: 86 %
